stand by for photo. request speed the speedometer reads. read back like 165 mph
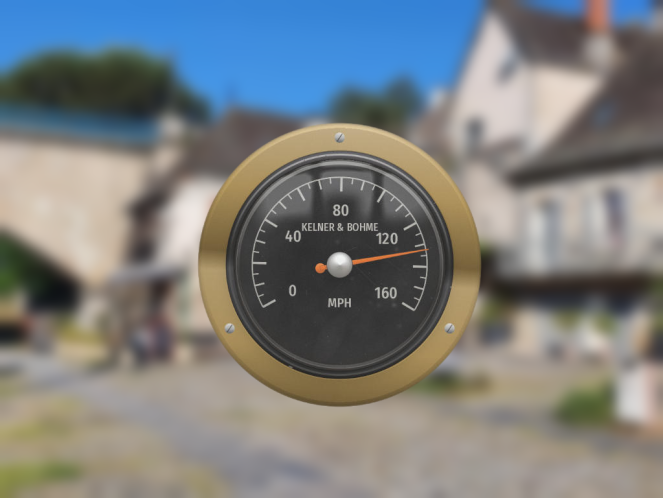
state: 132.5 mph
